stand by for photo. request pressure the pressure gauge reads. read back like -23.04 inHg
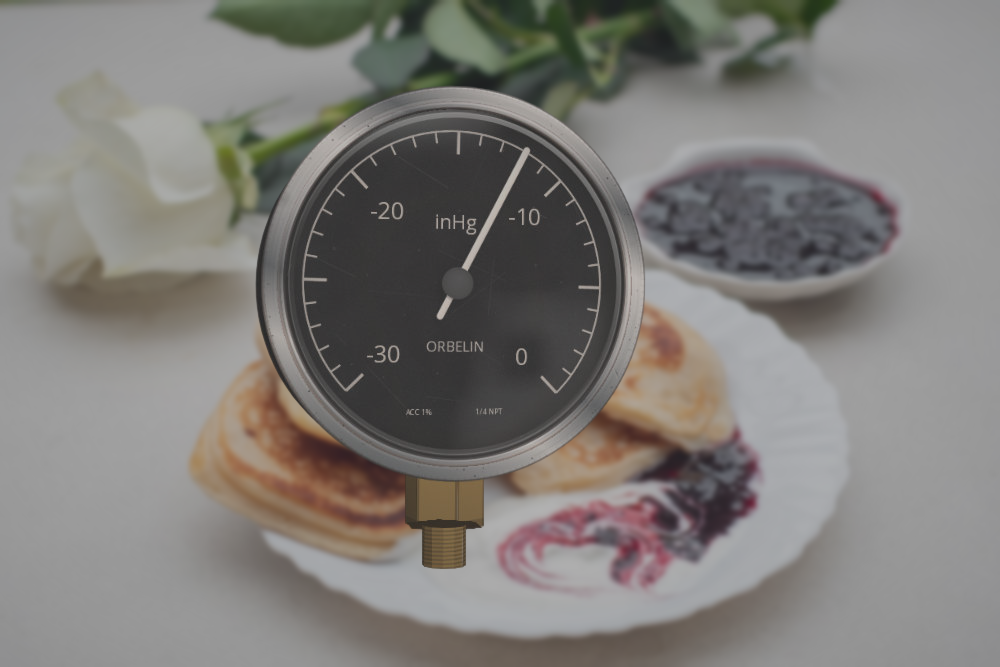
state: -12 inHg
